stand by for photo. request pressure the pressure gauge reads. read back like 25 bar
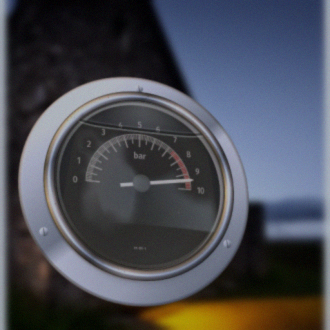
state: 9.5 bar
